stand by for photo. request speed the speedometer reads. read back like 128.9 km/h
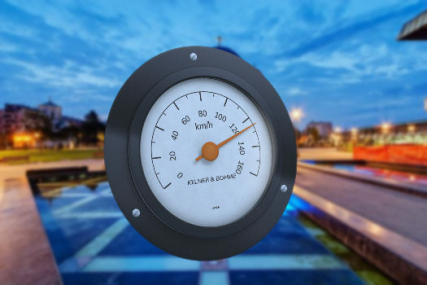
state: 125 km/h
